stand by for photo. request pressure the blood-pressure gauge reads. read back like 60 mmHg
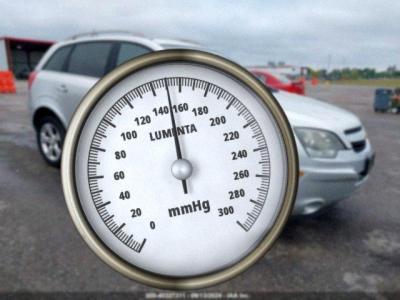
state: 150 mmHg
